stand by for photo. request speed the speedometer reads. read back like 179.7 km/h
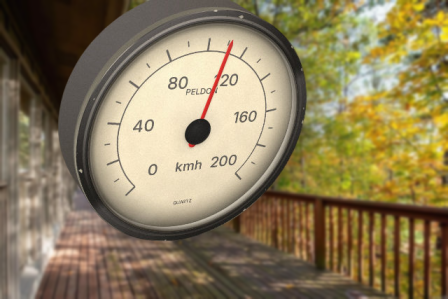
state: 110 km/h
